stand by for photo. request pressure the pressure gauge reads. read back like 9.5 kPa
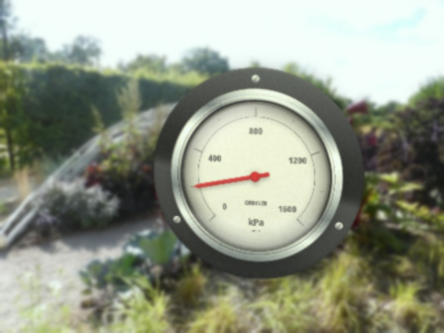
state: 200 kPa
